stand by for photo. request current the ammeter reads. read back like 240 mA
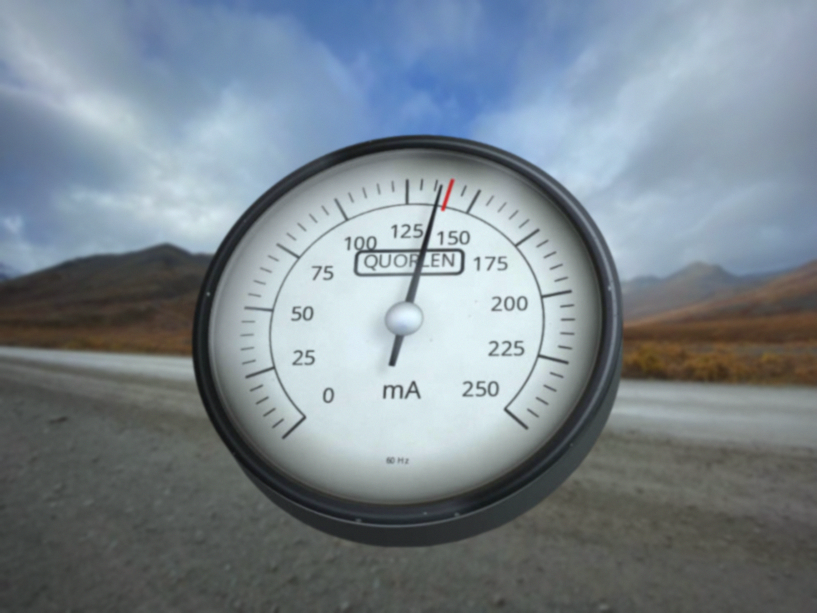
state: 137.5 mA
